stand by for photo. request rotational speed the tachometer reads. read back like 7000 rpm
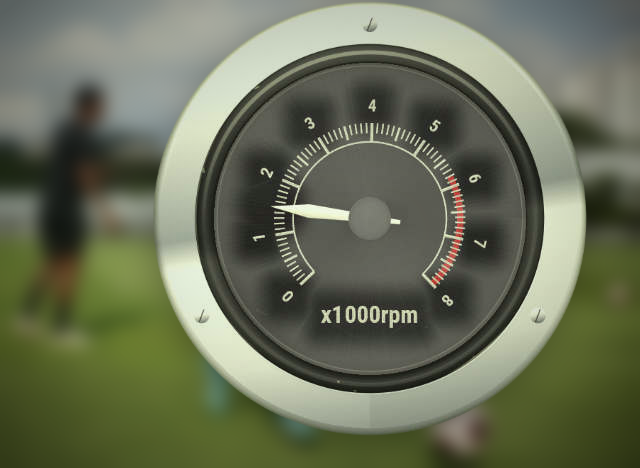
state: 1500 rpm
